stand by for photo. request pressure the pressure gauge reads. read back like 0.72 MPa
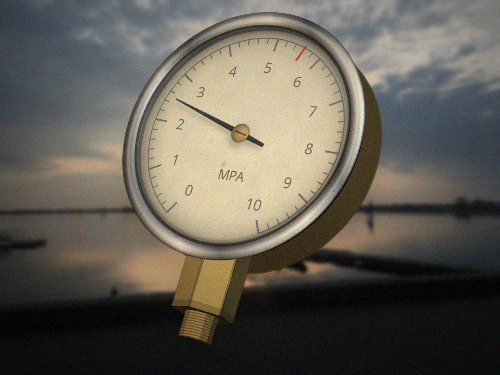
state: 2.5 MPa
